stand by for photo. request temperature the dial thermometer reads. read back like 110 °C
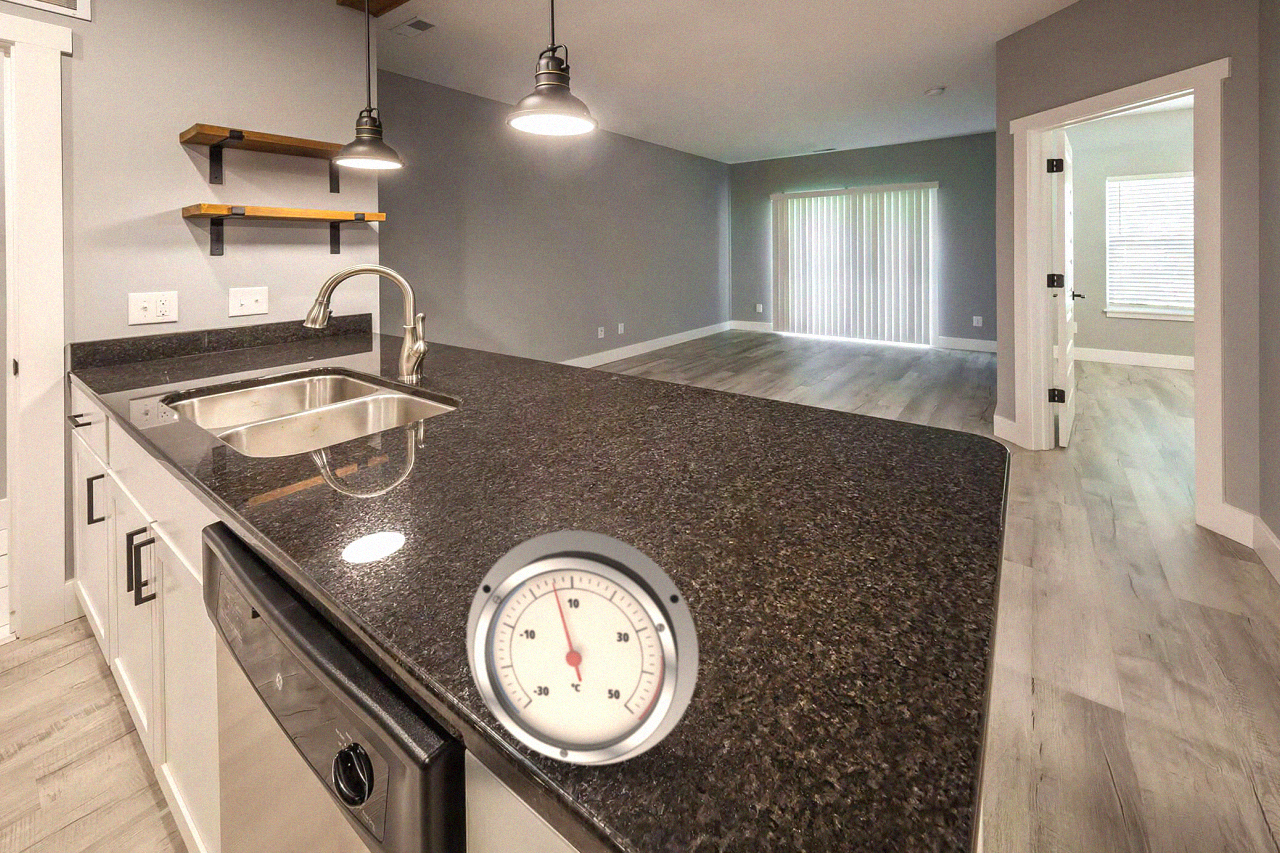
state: 6 °C
